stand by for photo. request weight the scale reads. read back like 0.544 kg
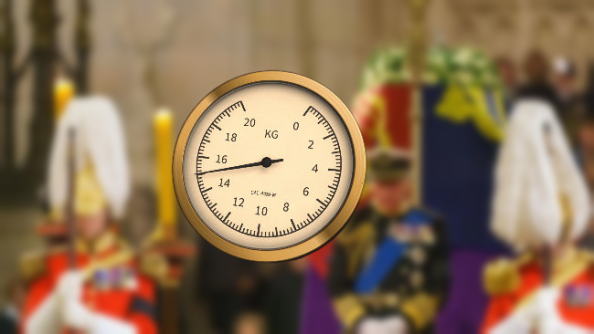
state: 15 kg
